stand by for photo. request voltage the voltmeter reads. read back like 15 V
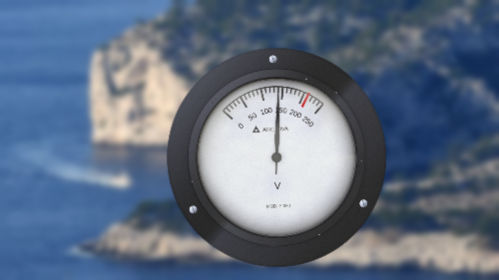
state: 140 V
